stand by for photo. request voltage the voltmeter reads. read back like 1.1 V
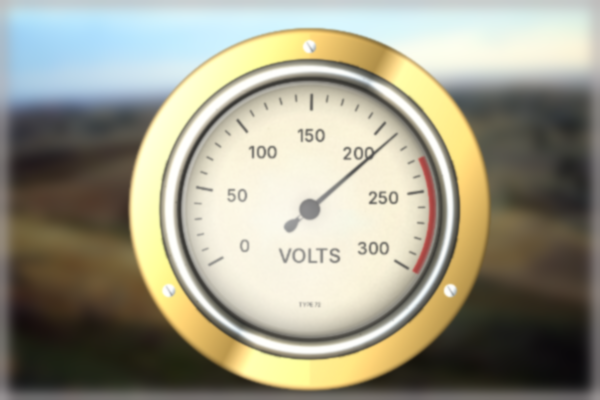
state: 210 V
